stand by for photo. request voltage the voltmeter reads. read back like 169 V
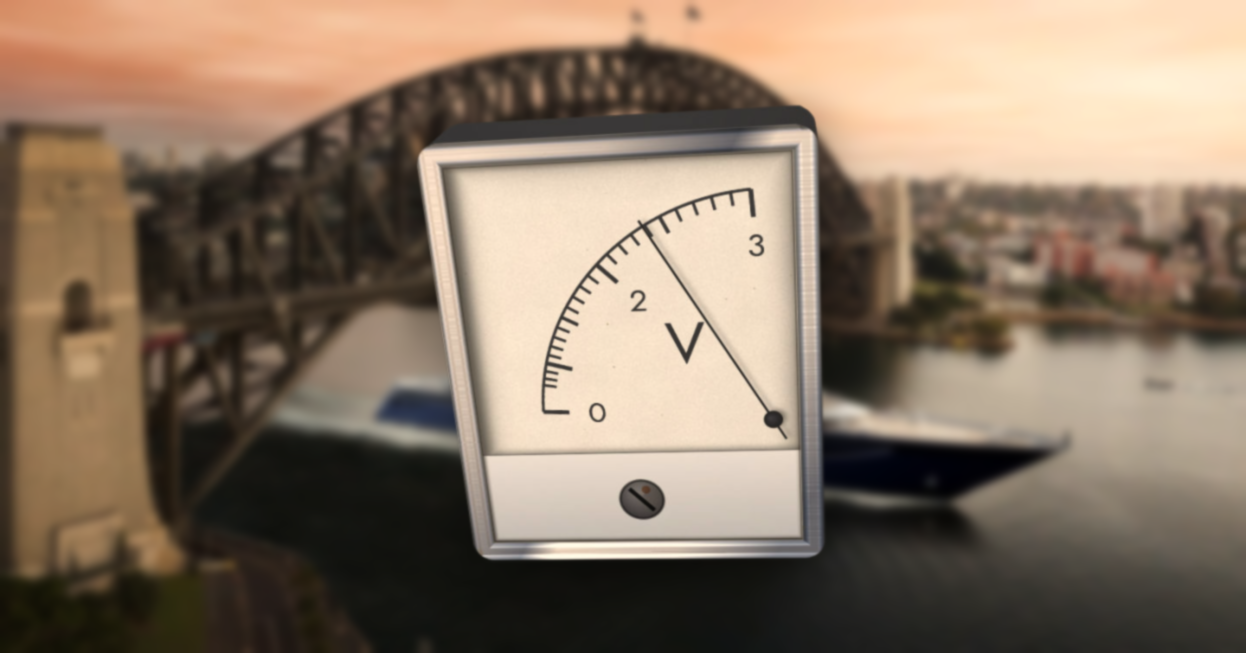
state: 2.4 V
